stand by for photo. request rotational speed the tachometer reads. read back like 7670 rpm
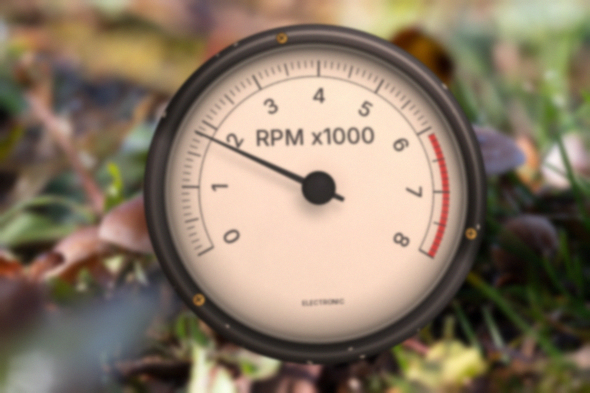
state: 1800 rpm
